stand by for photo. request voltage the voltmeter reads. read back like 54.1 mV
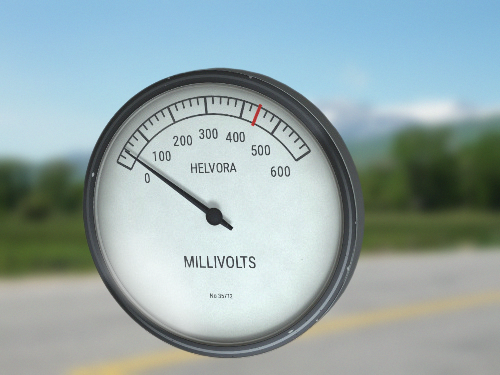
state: 40 mV
